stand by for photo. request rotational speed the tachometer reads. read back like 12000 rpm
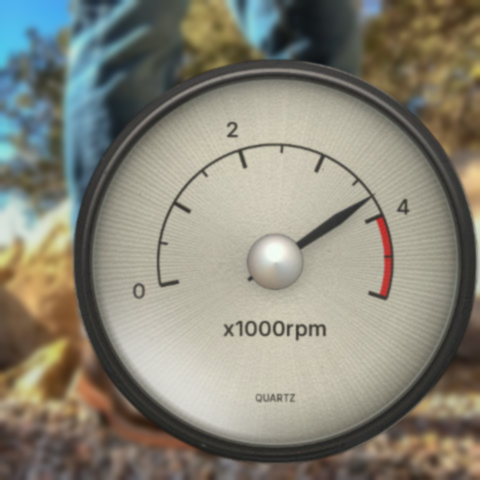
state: 3750 rpm
